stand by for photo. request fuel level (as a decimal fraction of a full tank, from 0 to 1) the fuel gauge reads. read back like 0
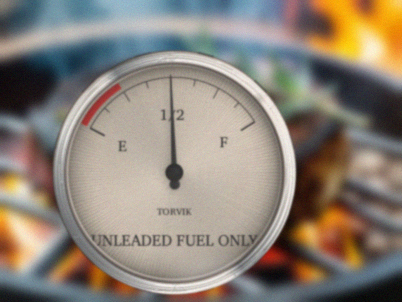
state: 0.5
